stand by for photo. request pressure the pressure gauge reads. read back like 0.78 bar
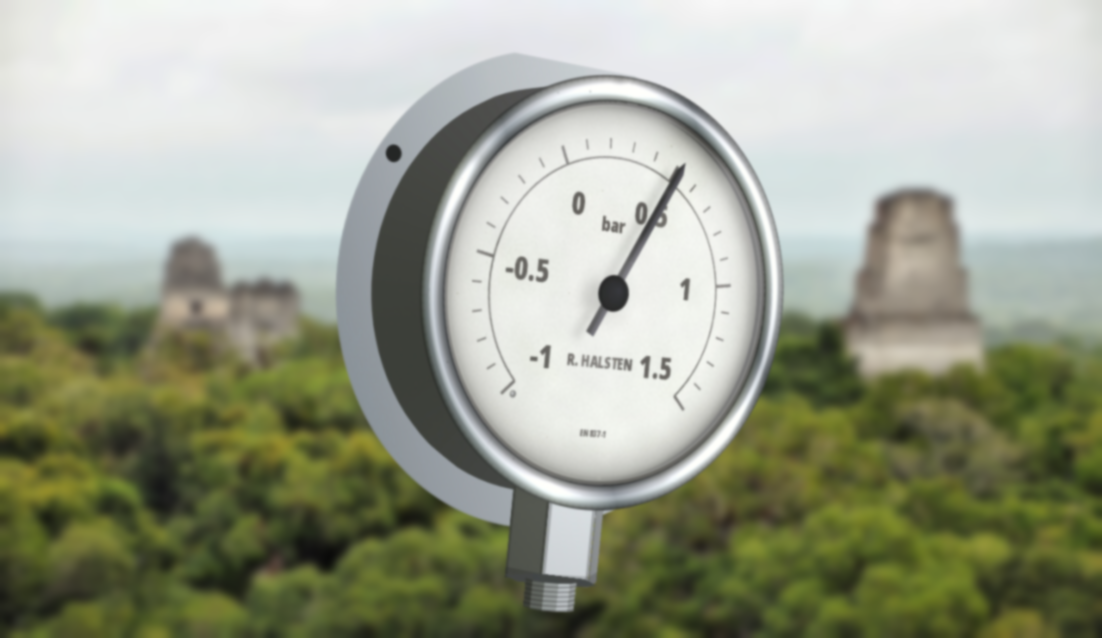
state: 0.5 bar
